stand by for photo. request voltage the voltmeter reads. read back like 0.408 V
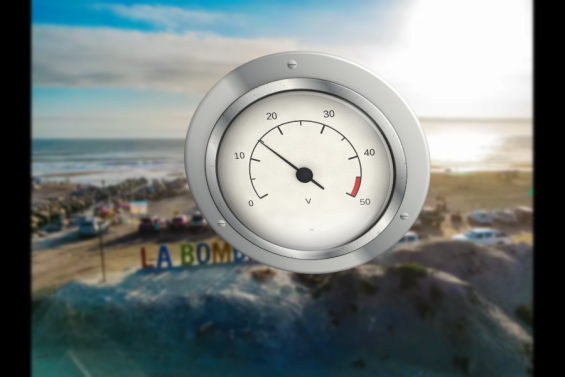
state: 15 V
